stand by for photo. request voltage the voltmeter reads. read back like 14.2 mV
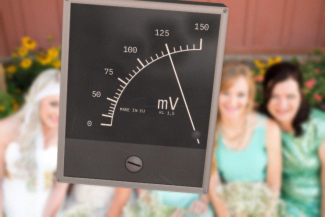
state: 125 mV
